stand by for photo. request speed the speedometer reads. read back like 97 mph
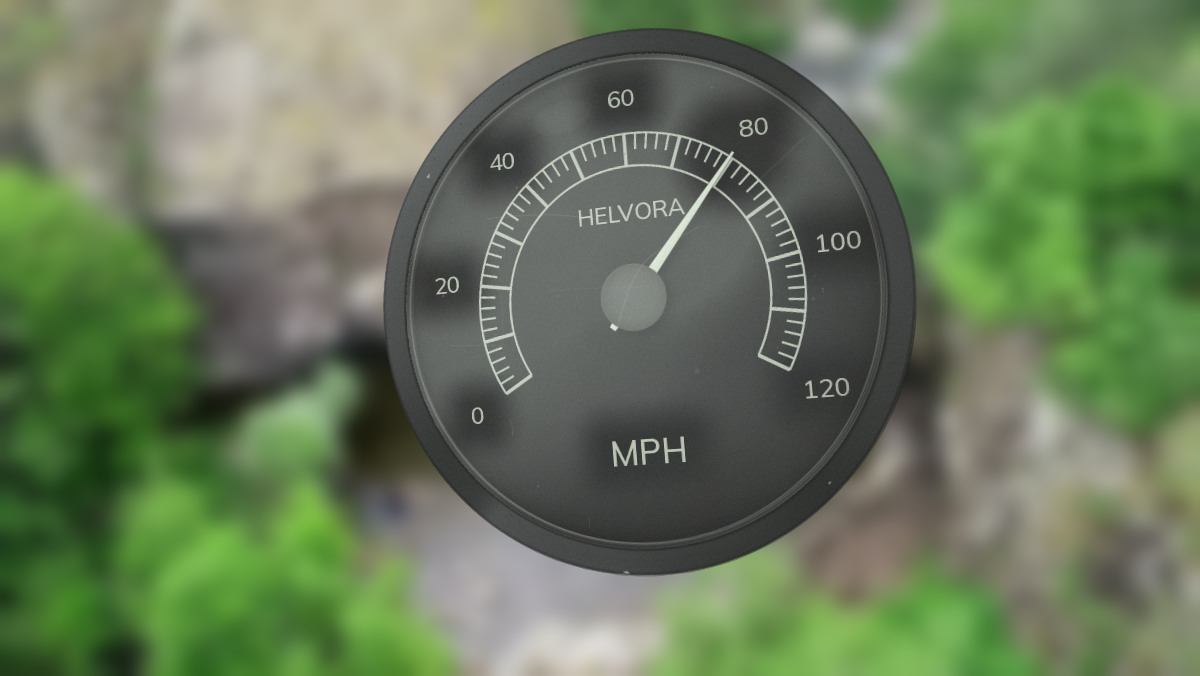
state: 80 mph
